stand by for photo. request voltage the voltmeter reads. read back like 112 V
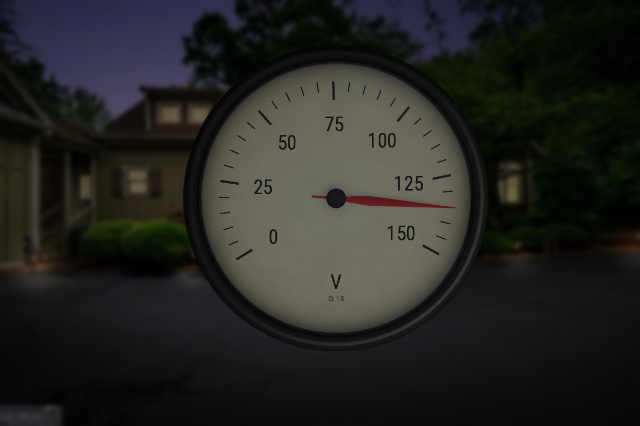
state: 135 V
